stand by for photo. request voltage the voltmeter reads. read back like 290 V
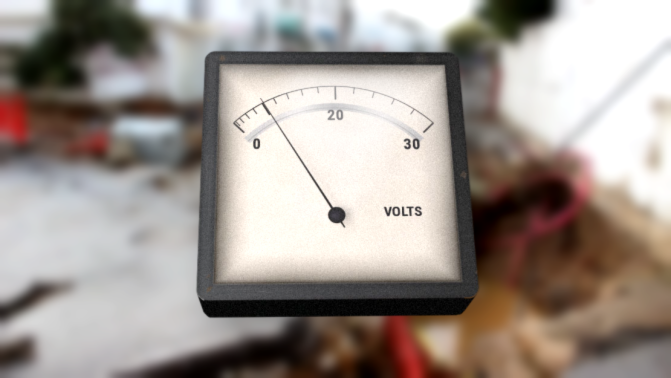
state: 10 V
